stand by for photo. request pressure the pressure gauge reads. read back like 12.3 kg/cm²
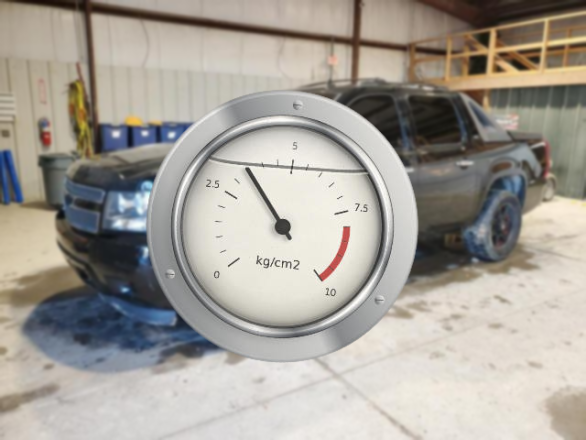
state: 3.5 kg/cm²
